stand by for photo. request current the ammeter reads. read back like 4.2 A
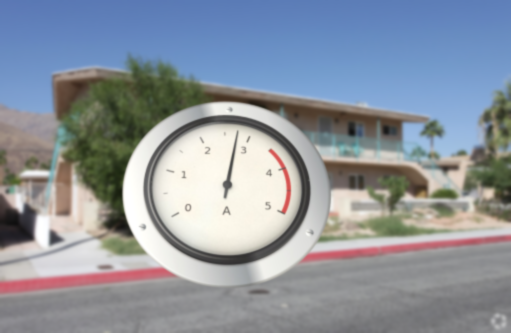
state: 2.75 A
